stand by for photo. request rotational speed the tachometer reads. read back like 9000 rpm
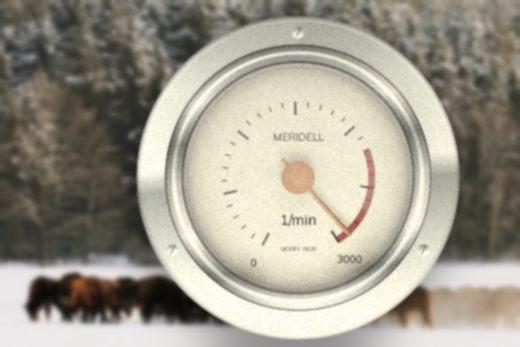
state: 2900 rpm
